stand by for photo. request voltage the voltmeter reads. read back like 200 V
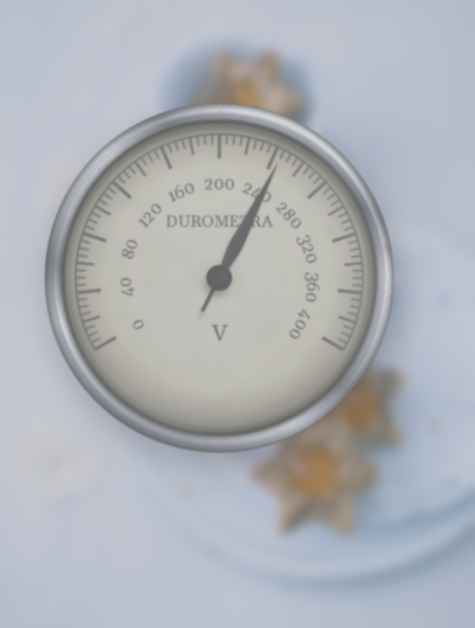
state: 245 V
